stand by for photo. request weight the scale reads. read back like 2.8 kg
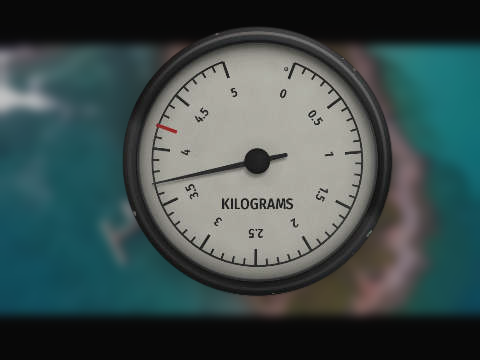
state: 3.7 kg
